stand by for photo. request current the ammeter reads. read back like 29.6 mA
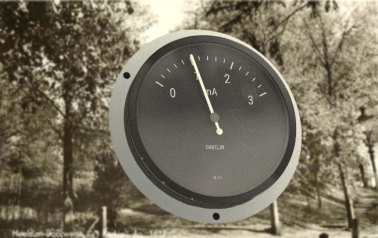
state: 1 mA
